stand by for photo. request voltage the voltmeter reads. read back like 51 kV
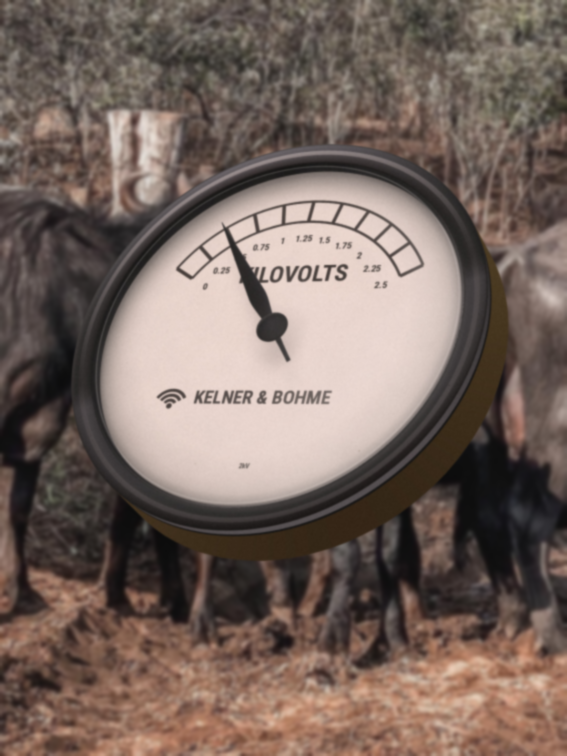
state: 0.5 kV
